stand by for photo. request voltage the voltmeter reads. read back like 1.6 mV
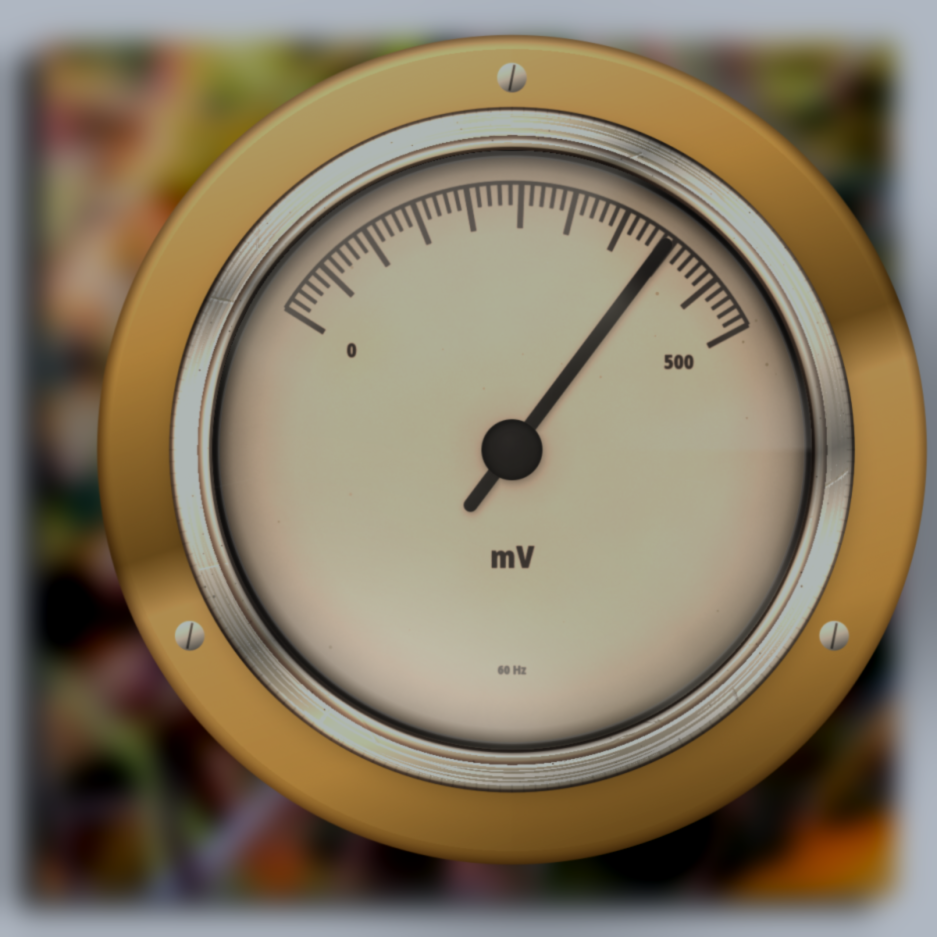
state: 395 mV
